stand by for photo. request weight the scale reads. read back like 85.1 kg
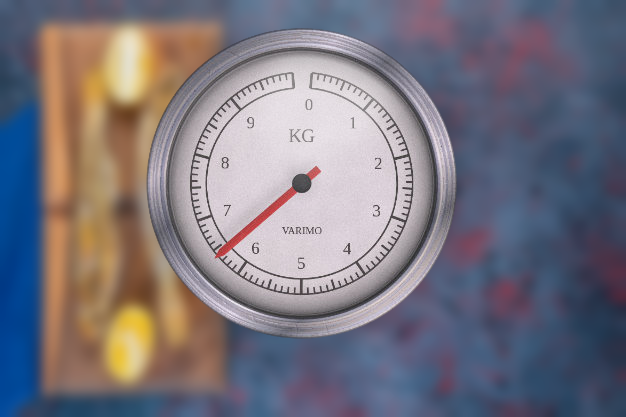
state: 6.4 kg
